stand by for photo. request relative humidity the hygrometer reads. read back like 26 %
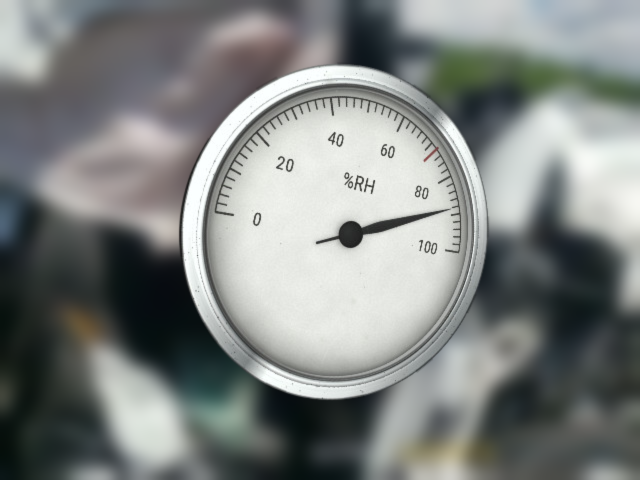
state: 88 %
